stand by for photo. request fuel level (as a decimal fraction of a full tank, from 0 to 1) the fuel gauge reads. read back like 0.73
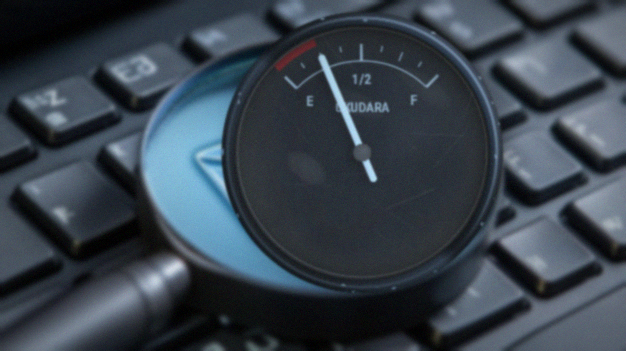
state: 0.25
